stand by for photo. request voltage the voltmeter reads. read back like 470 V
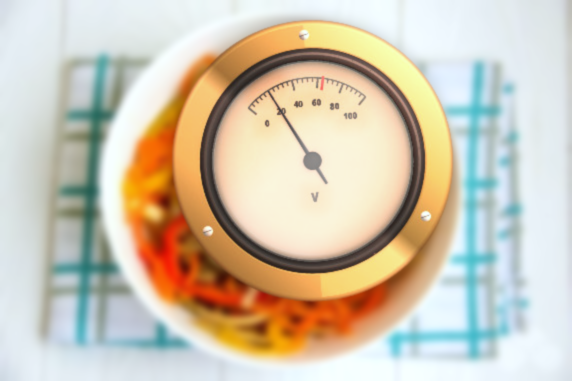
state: 20 V
